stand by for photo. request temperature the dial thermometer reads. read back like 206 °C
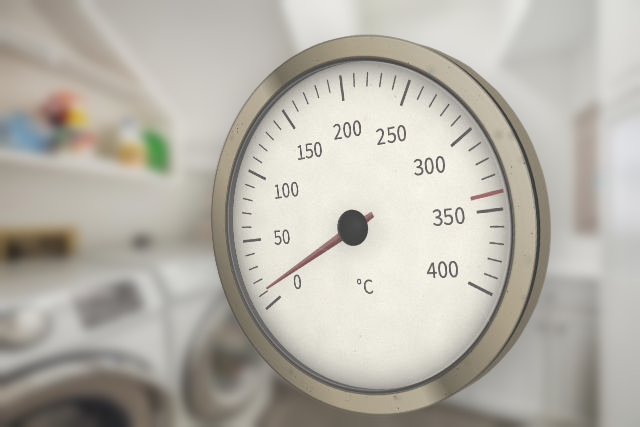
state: 10 °C
